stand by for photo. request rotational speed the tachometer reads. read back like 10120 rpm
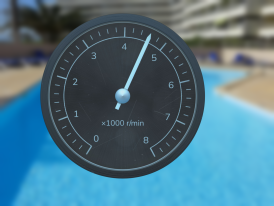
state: 4600 rpm
